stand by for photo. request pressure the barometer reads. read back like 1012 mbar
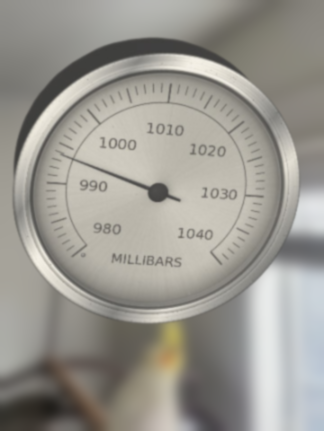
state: 994 mbar
